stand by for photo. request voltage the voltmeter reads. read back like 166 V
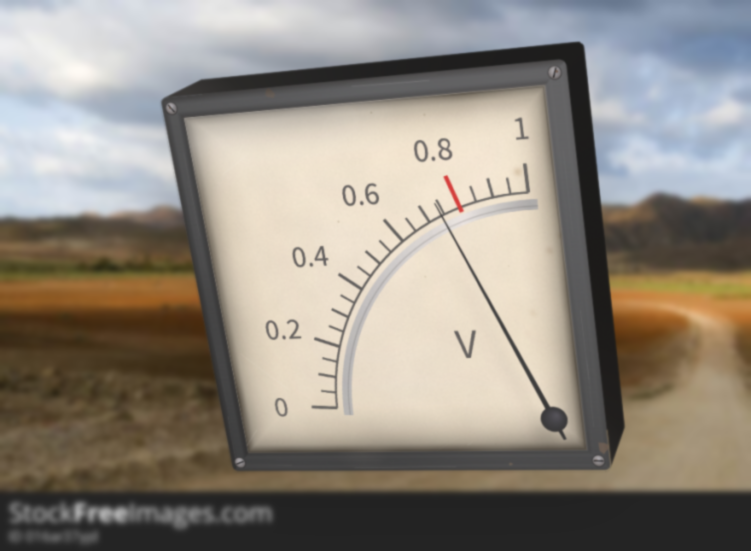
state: 0.75 V
